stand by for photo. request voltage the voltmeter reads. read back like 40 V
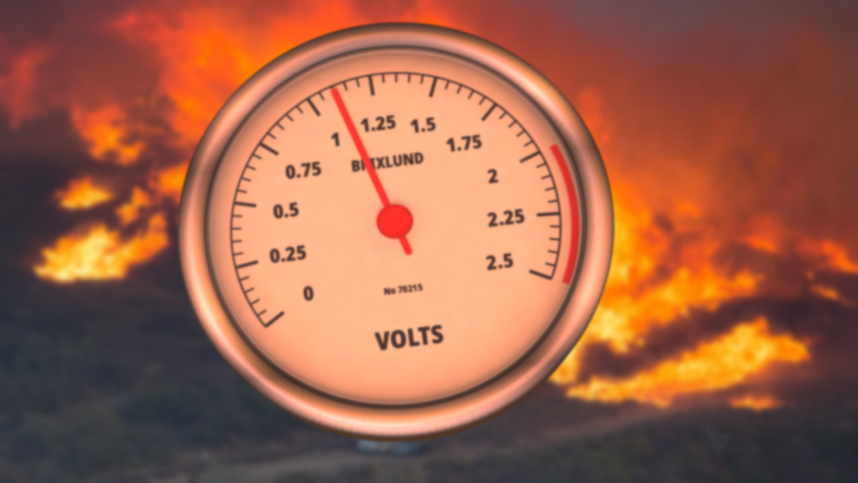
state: 1.1 V
